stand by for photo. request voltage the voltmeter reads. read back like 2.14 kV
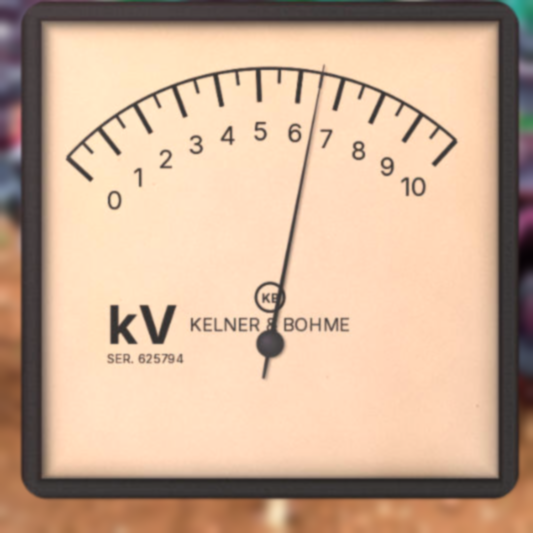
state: 6.5 kV
